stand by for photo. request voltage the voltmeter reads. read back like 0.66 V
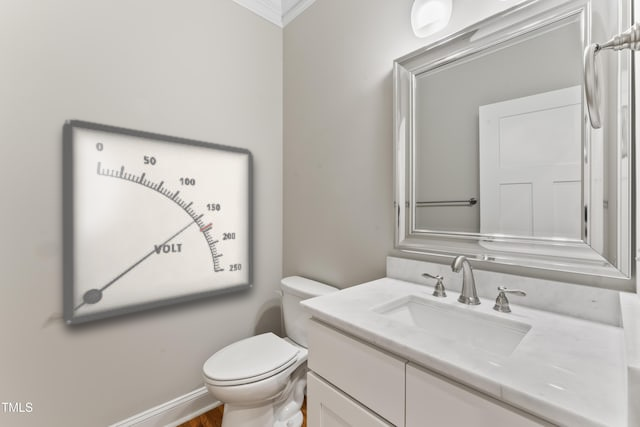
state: 150 V
